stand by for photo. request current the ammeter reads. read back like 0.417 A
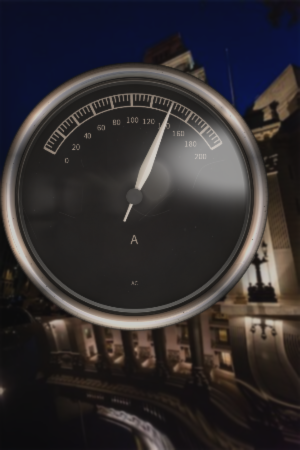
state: 140 A
